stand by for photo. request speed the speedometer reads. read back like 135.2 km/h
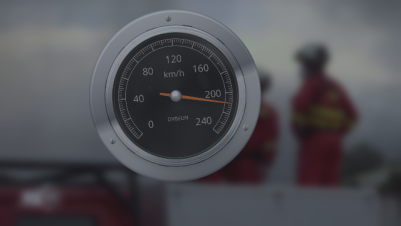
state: 210 km/h
